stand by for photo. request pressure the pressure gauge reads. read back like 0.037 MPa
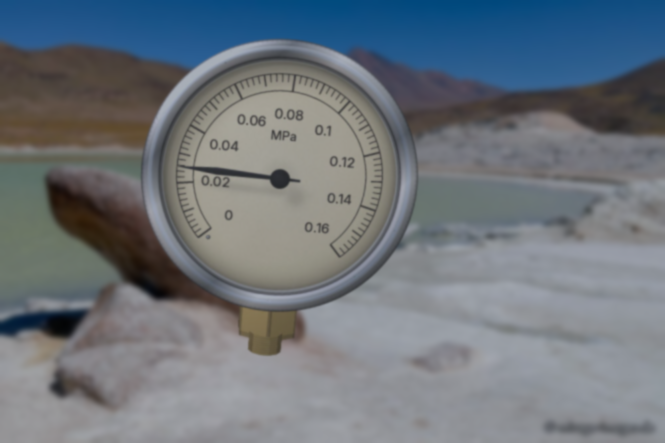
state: 0.026 MPa
